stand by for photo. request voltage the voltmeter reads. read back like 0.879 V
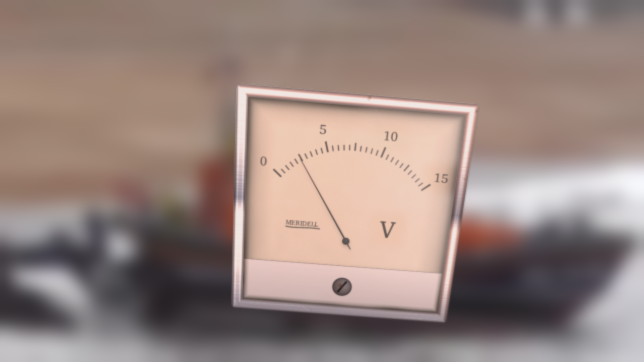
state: 2.5 V
